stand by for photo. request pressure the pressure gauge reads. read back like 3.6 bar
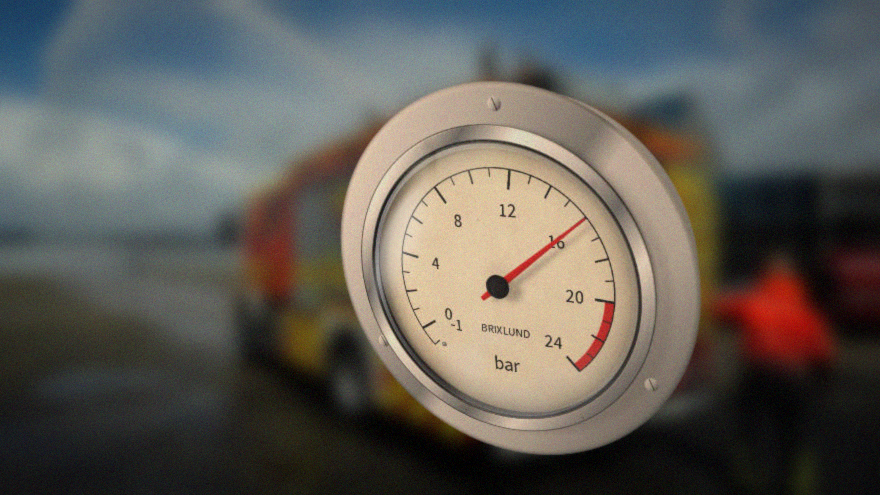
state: 16 bar
